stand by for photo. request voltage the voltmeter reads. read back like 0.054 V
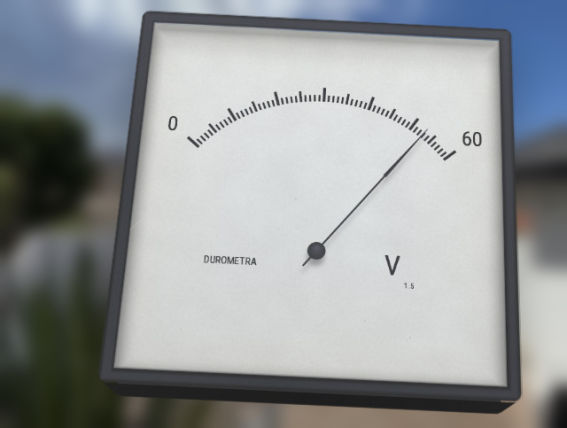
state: 53 V
